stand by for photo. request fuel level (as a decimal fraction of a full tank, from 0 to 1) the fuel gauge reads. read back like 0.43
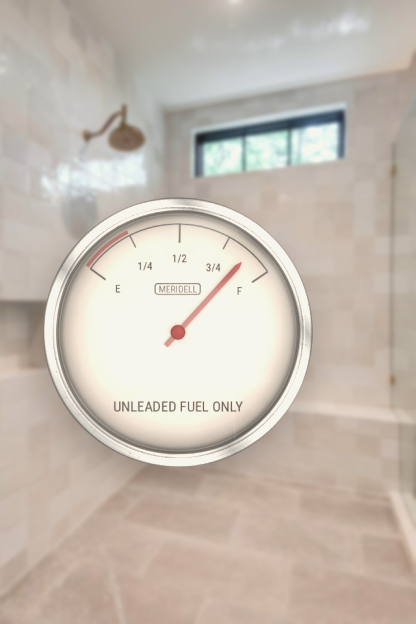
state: 0.875
